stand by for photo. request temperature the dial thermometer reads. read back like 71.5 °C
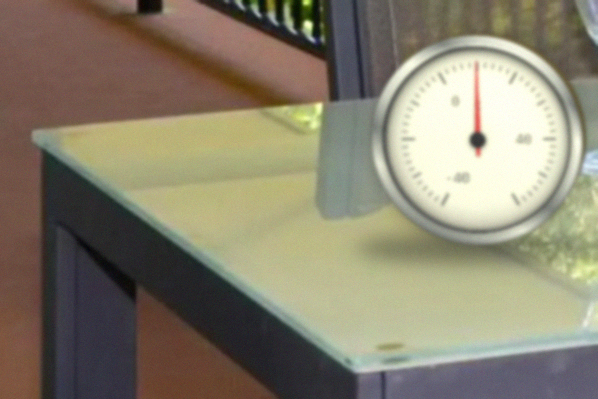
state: 10 °C
